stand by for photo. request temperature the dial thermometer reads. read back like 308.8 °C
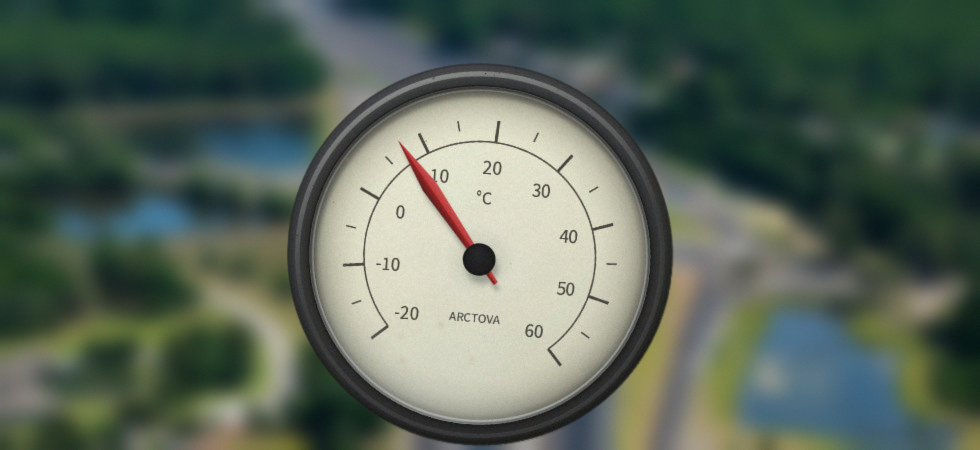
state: 7.5 °C
